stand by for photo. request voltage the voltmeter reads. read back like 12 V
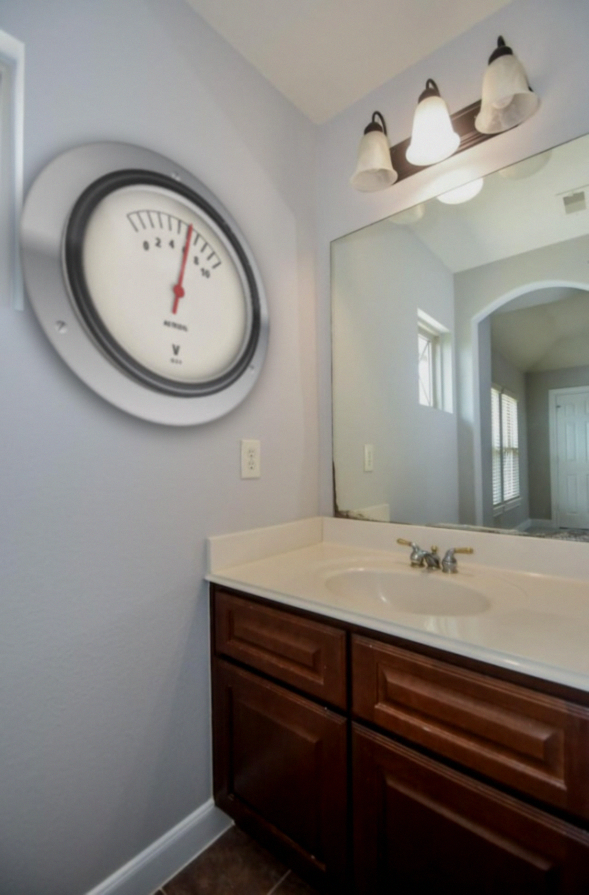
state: 6 V
